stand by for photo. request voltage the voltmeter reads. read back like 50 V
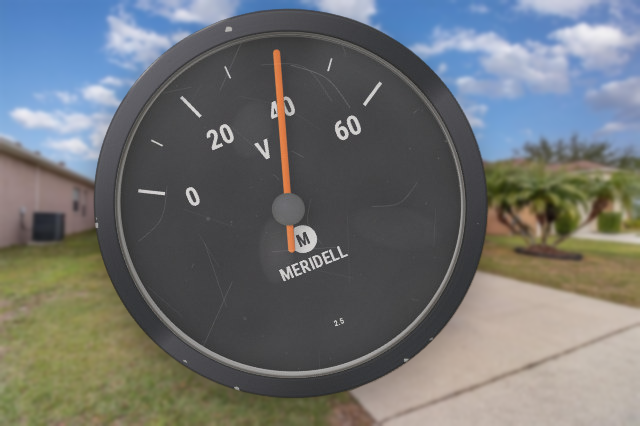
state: 40 V
